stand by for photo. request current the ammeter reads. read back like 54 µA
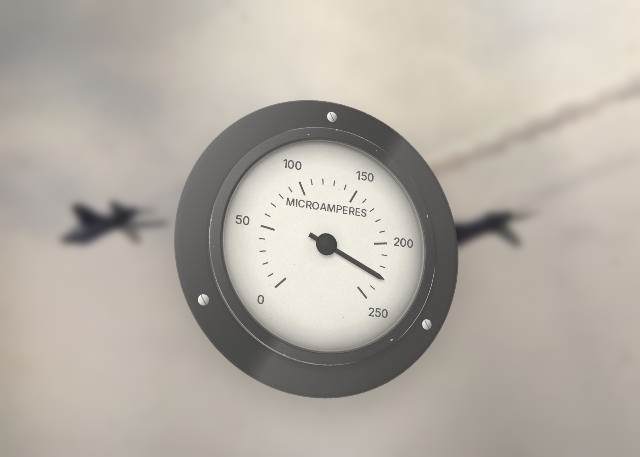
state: 230 µA
